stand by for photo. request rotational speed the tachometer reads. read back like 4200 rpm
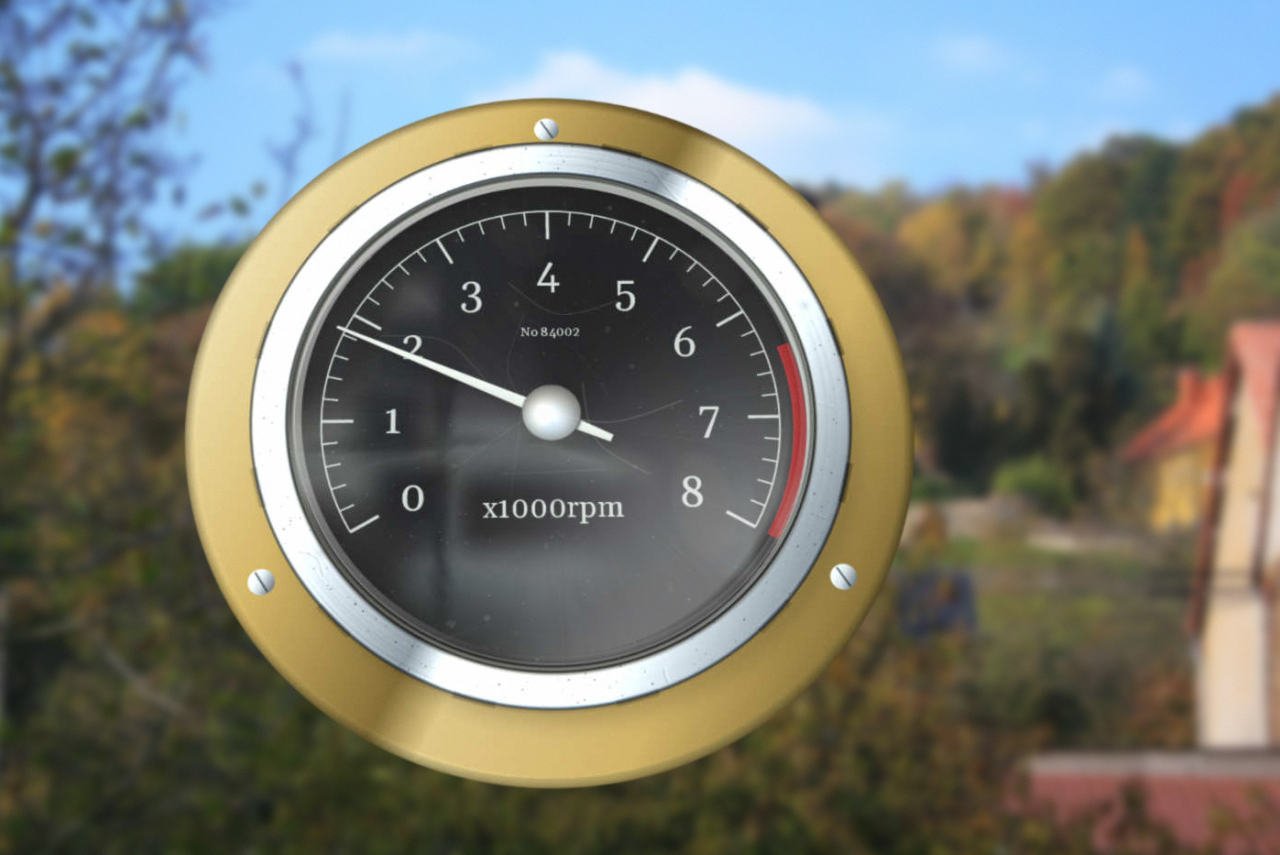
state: 1800 rpm
